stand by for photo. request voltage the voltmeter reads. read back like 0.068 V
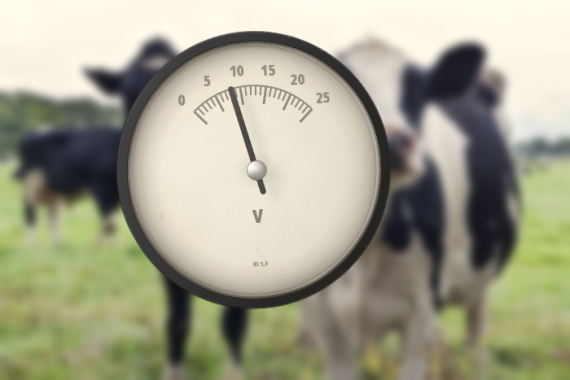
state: 8 V
